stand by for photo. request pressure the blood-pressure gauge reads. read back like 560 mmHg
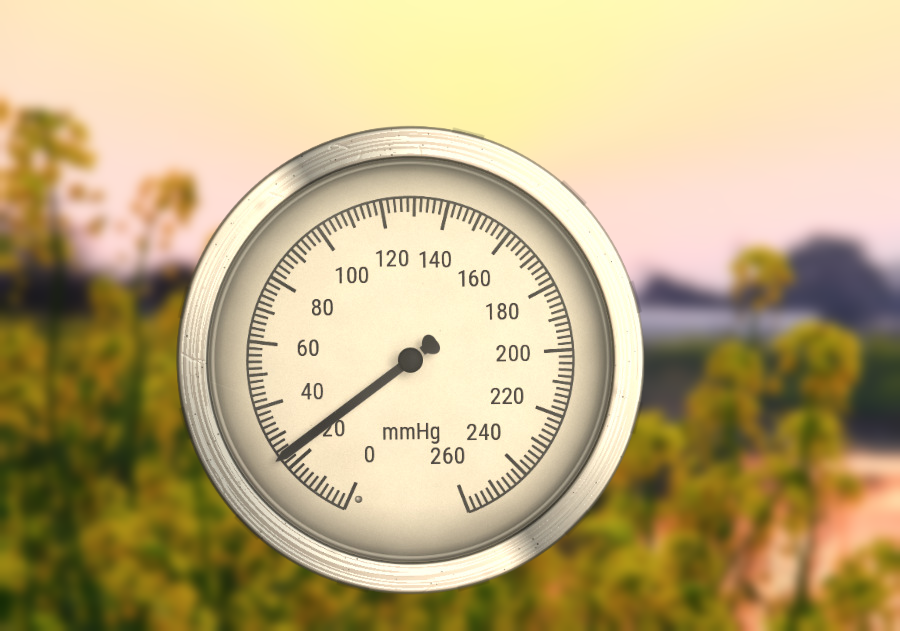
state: 24 mmHg
